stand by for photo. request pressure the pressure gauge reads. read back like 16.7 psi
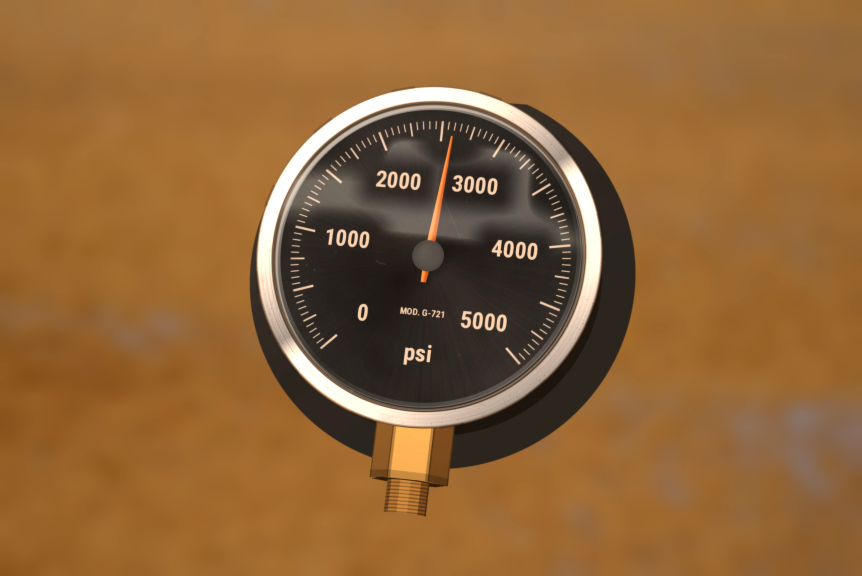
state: 2600 psi
